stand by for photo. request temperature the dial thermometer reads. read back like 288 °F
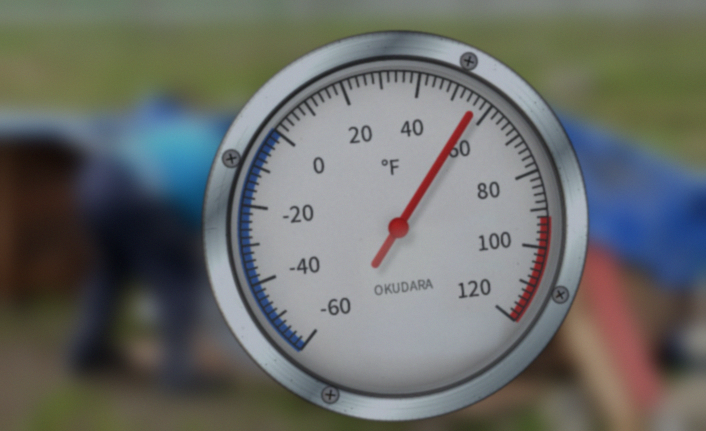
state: 56 °F
